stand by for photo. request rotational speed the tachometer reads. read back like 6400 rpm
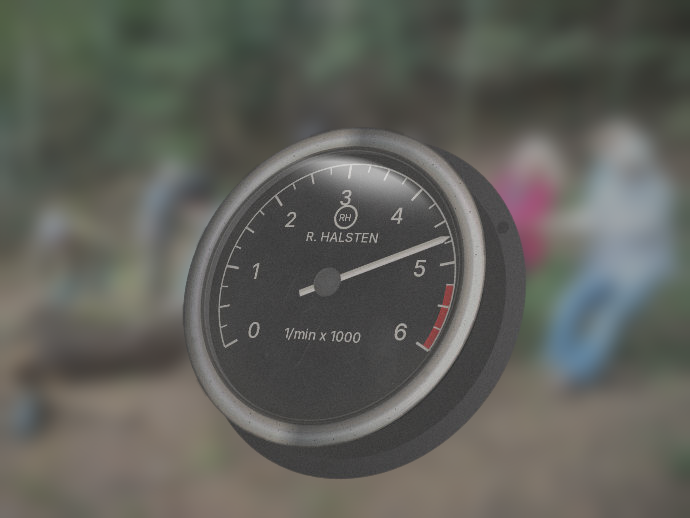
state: 4750 rpm
